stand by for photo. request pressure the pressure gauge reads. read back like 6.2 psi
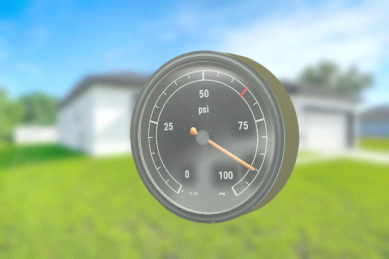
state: 90 psi
